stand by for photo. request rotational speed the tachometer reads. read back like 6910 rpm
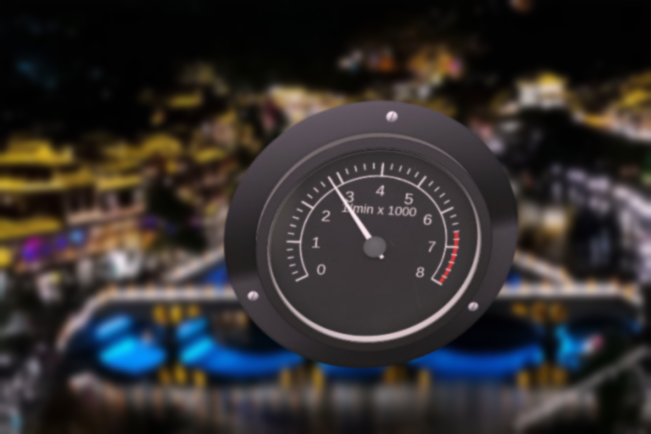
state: 2800 rpm
